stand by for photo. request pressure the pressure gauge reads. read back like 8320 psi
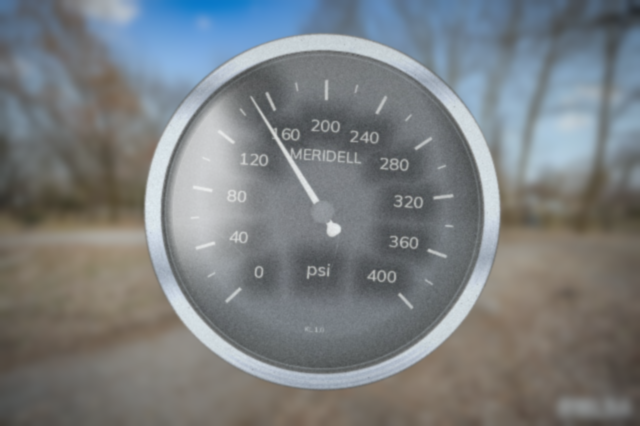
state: 150 psi
